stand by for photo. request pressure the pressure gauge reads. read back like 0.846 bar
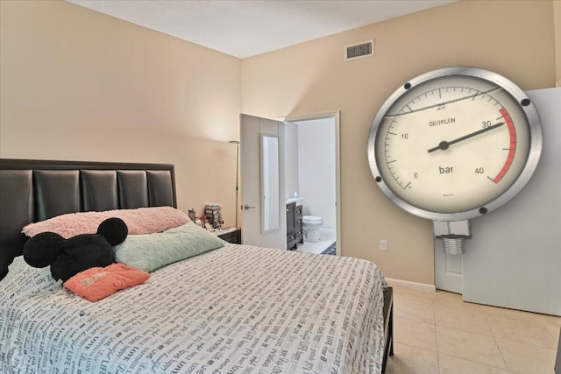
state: 31 bar
